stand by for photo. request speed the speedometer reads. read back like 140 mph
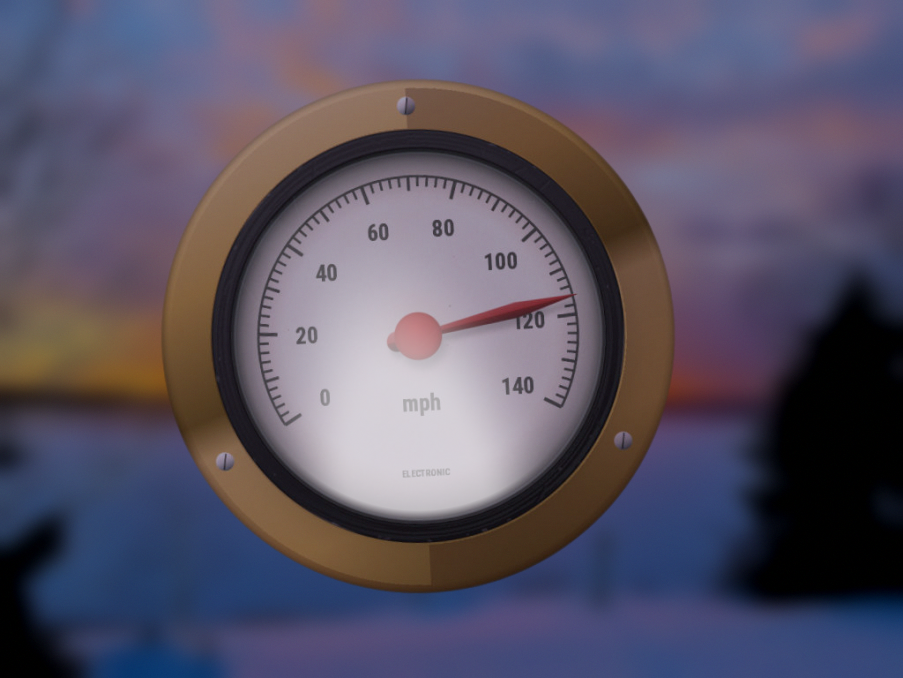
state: 116 mph
